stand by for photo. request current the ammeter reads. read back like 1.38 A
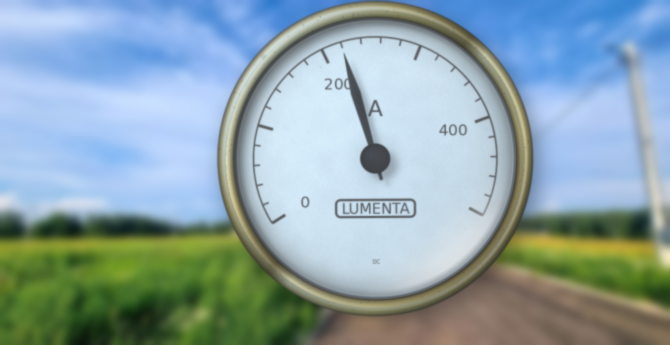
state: 220 A
